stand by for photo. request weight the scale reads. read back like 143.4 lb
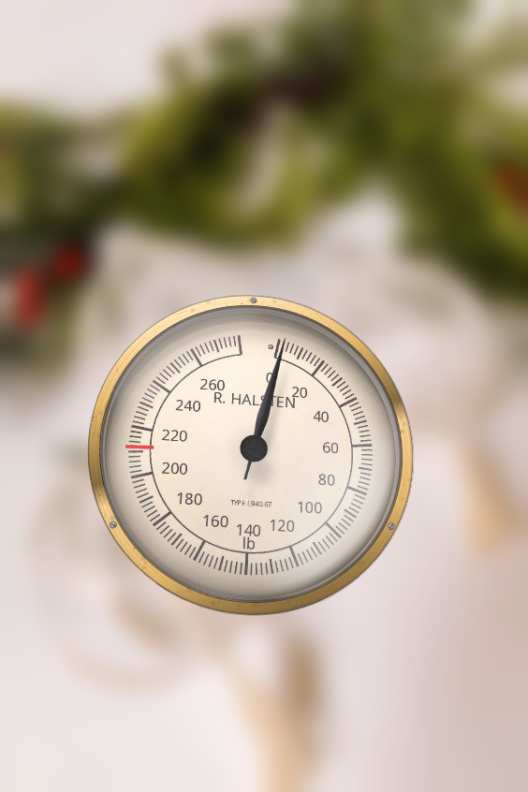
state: 2 lb
